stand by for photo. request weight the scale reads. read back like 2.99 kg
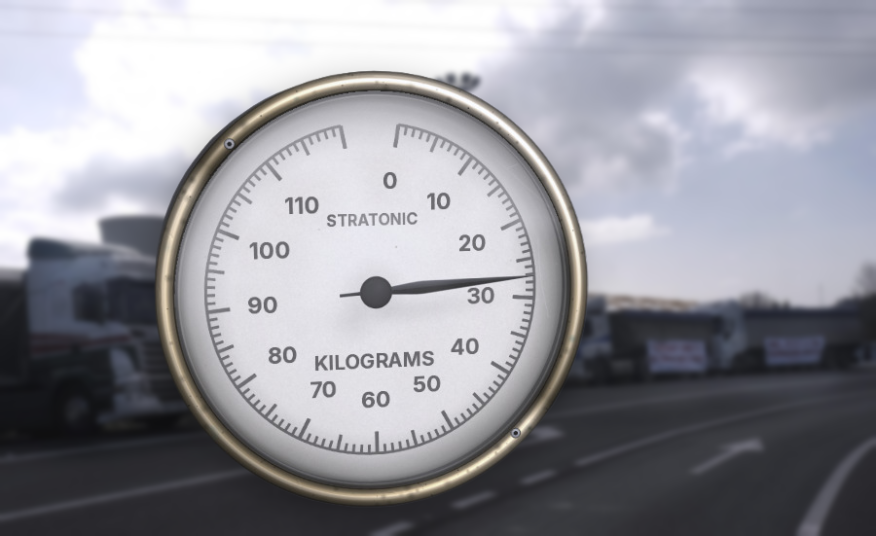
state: 27 kg
